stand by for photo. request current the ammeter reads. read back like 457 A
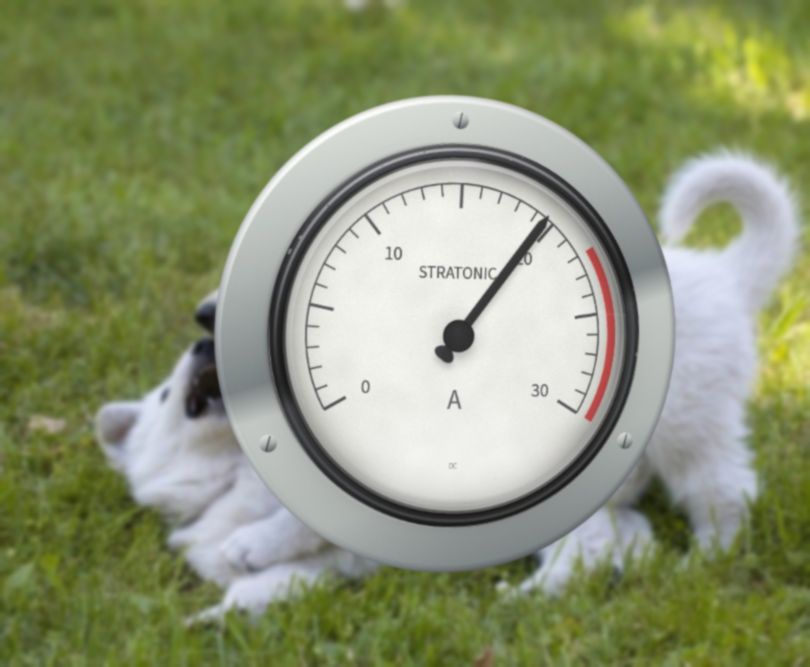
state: 19.5 A
